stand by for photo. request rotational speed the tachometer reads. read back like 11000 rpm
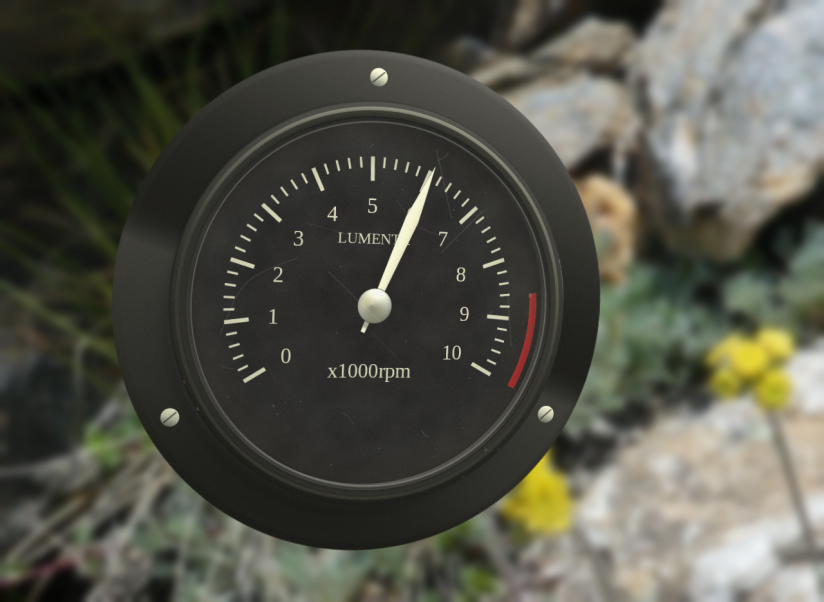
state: 6000 rpm
